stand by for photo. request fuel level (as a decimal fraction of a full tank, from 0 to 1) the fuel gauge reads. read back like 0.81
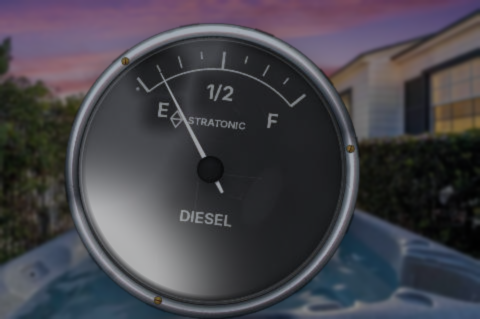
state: 0.125
